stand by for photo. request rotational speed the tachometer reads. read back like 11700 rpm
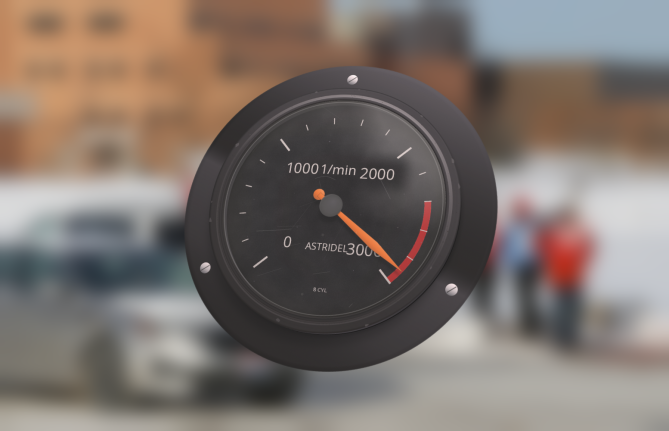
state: 2900 rpm
